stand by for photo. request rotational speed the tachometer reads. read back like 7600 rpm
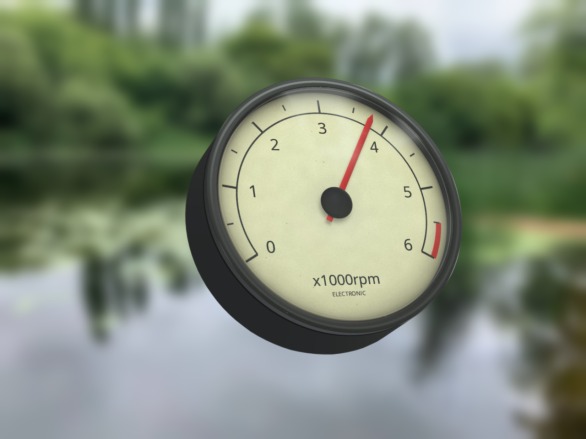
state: 3750 rpm
